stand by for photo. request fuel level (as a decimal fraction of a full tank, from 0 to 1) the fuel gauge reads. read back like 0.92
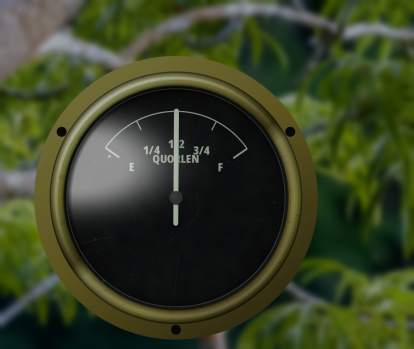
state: 0.5
